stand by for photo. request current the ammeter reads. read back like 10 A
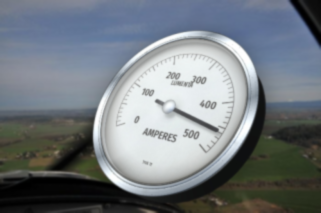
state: 460 A
